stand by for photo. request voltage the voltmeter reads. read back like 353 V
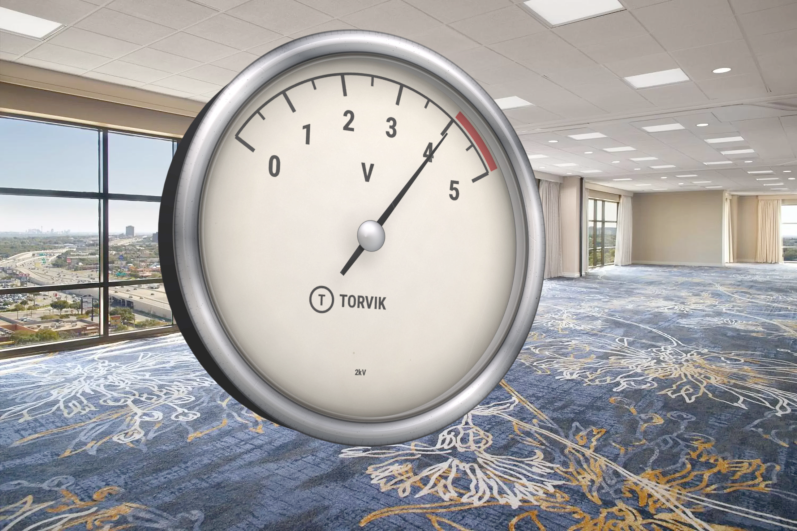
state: 4 V
